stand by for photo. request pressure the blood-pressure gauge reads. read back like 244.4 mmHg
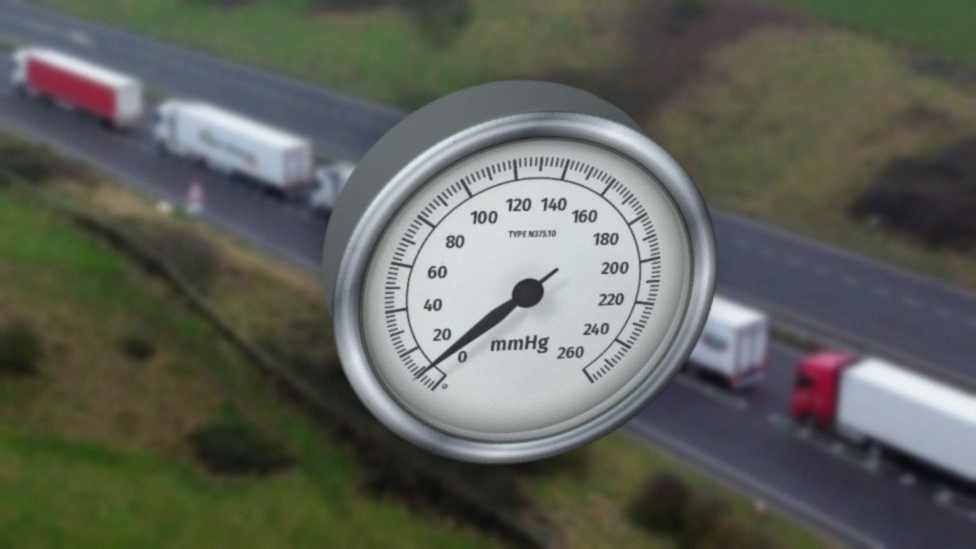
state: 10 mmHg
